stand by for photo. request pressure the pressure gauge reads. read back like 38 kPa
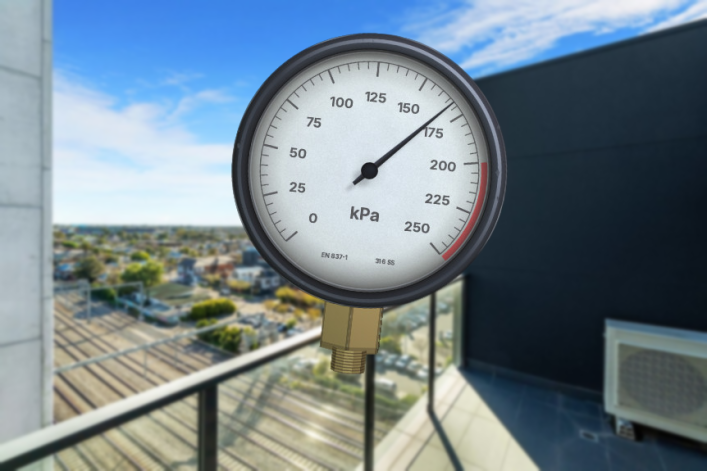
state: 167.5 kPa
